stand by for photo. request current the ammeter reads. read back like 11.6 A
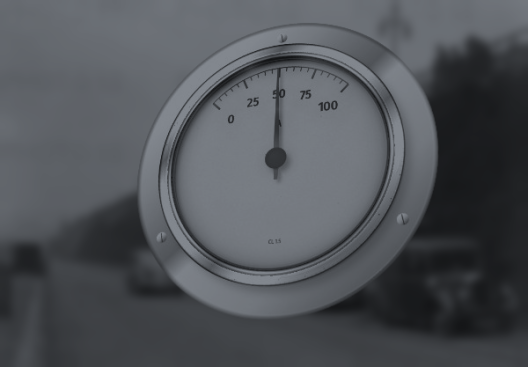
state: 50 A
